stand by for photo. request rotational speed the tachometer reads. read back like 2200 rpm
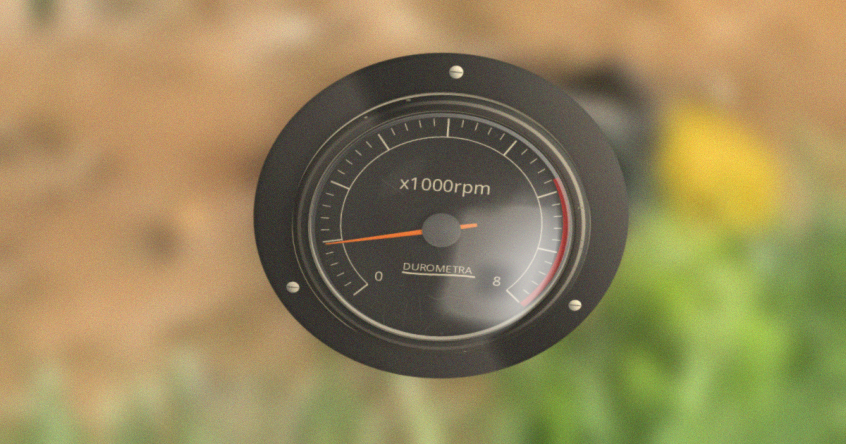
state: 1000 rpm
